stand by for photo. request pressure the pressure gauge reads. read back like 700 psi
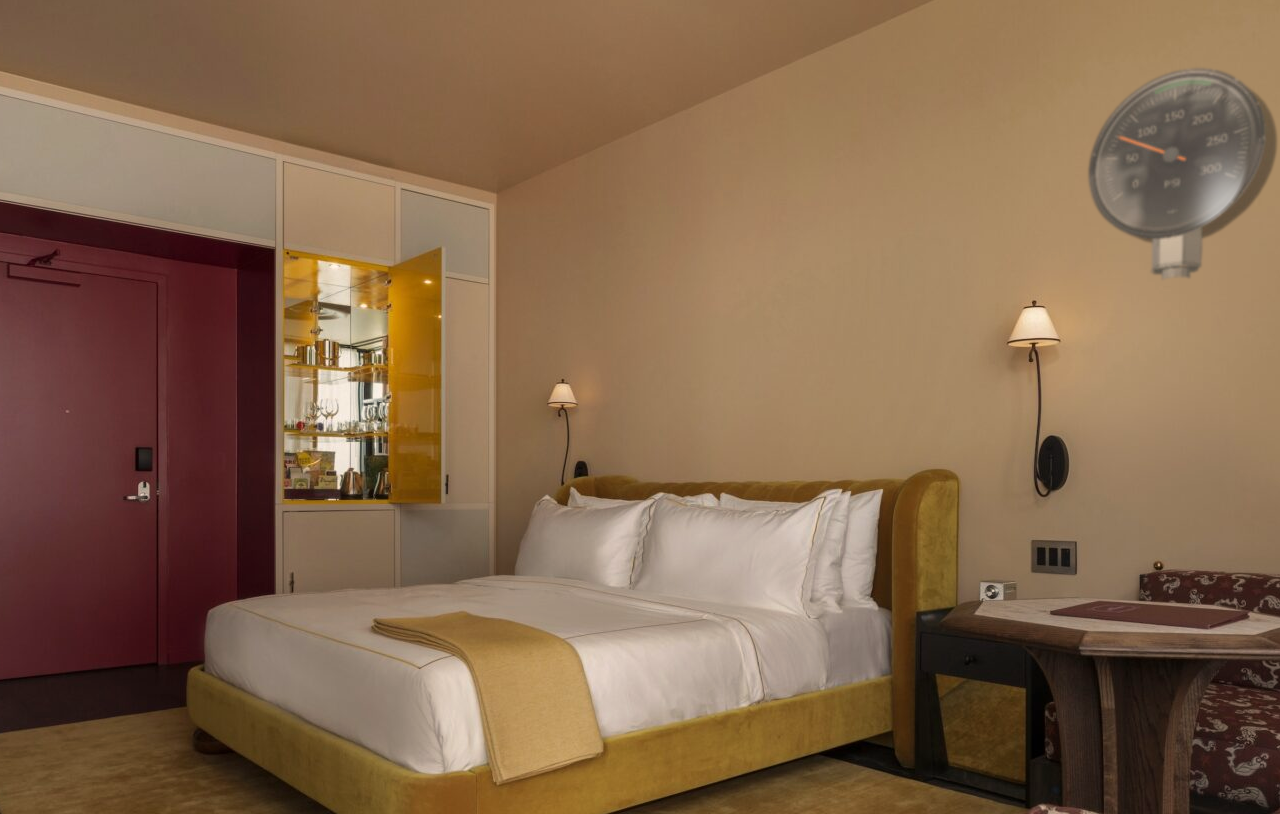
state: 75 psi
